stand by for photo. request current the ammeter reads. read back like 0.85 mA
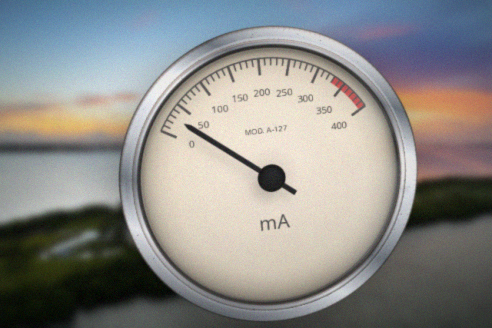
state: 30 mA
